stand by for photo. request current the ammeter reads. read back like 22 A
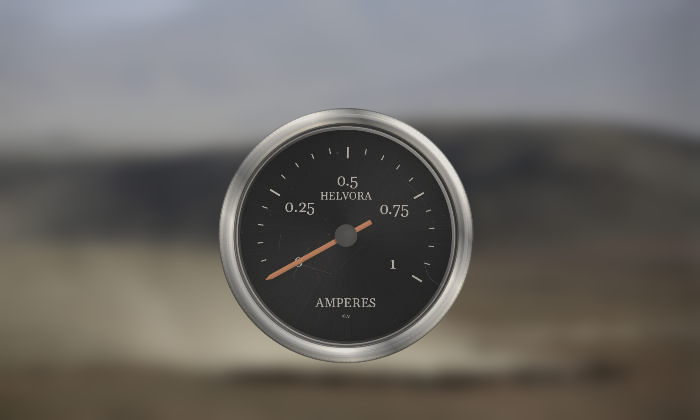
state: 0 A
